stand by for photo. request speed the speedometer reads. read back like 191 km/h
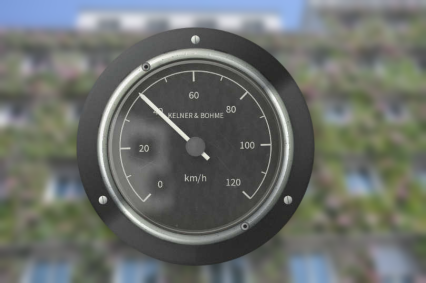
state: 40 km/h
